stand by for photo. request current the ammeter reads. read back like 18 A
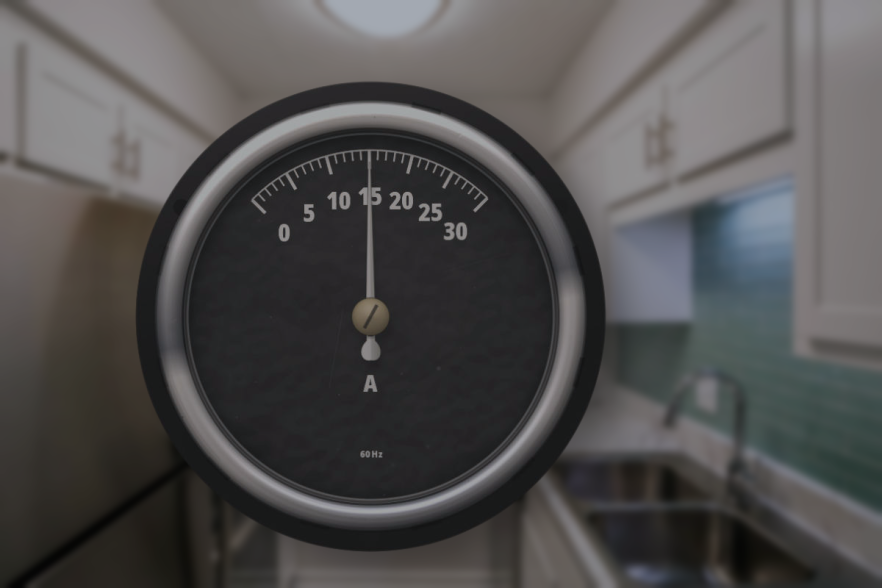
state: 15 A
